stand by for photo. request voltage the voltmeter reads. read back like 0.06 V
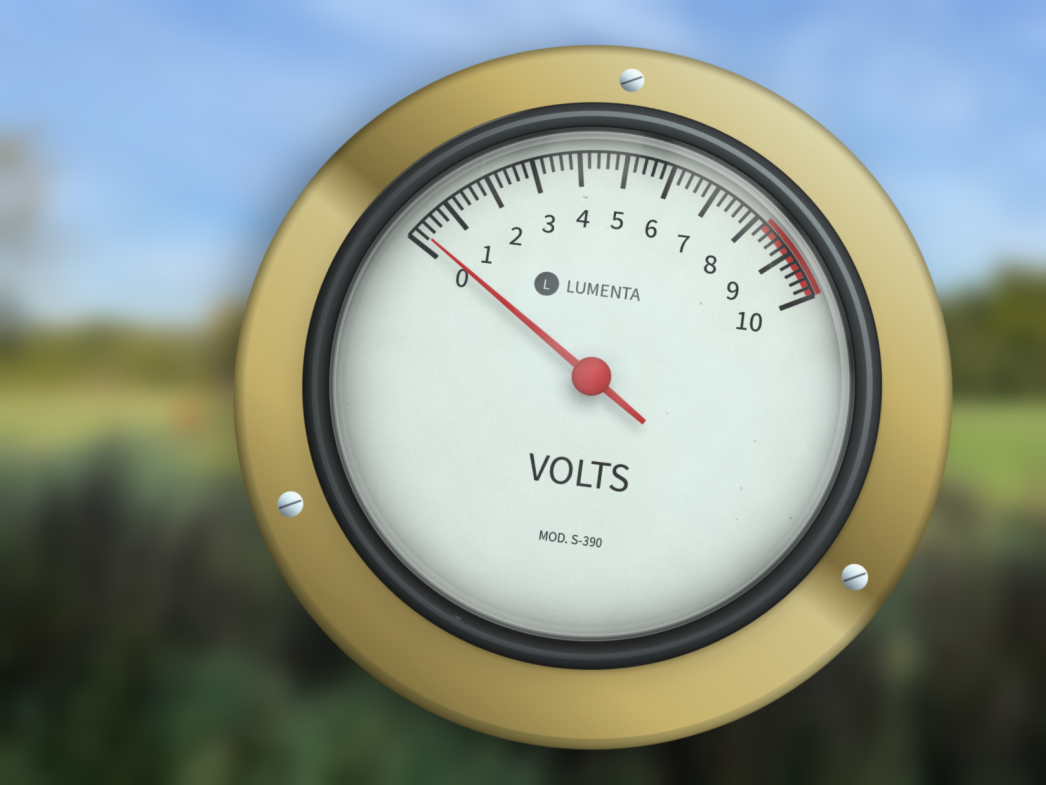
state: 0.2 V
